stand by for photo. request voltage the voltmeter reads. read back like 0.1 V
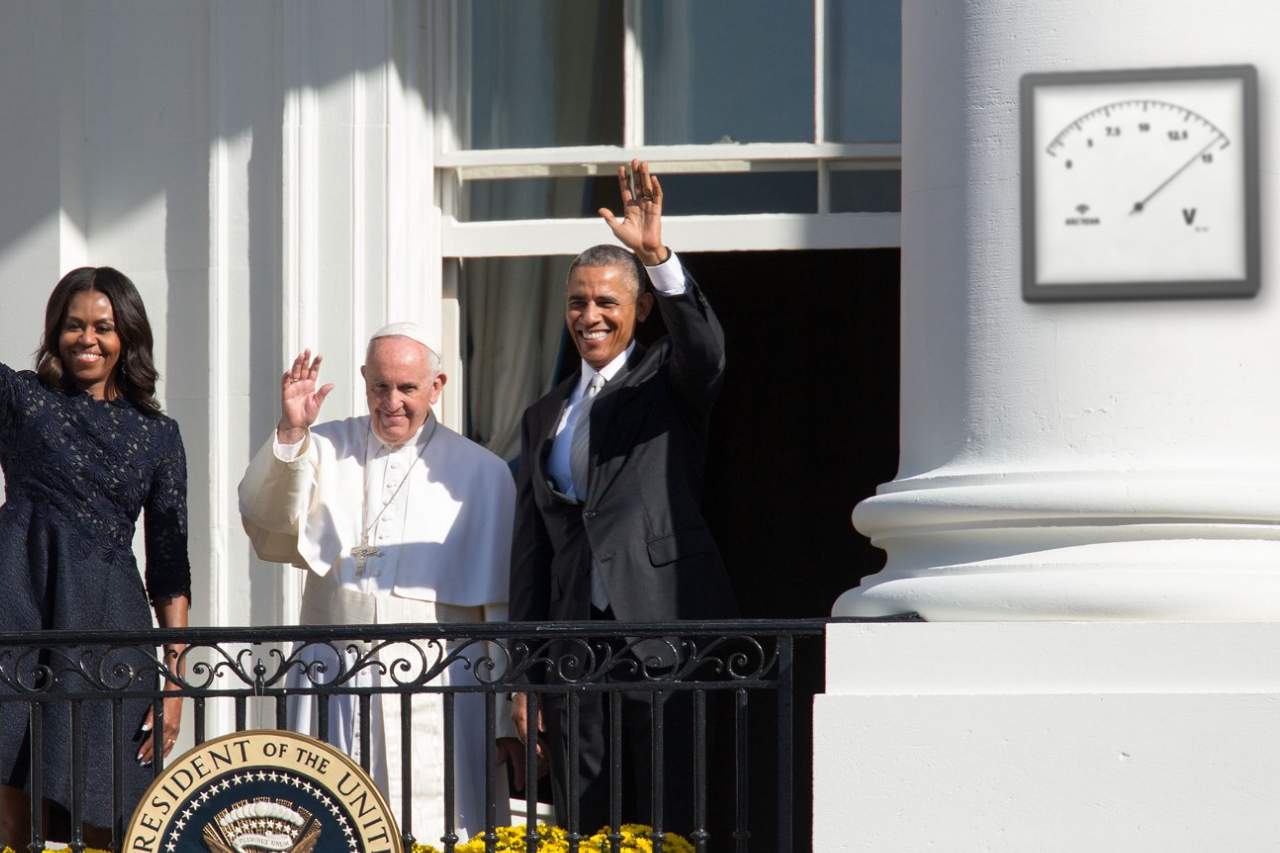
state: 14.5 V
